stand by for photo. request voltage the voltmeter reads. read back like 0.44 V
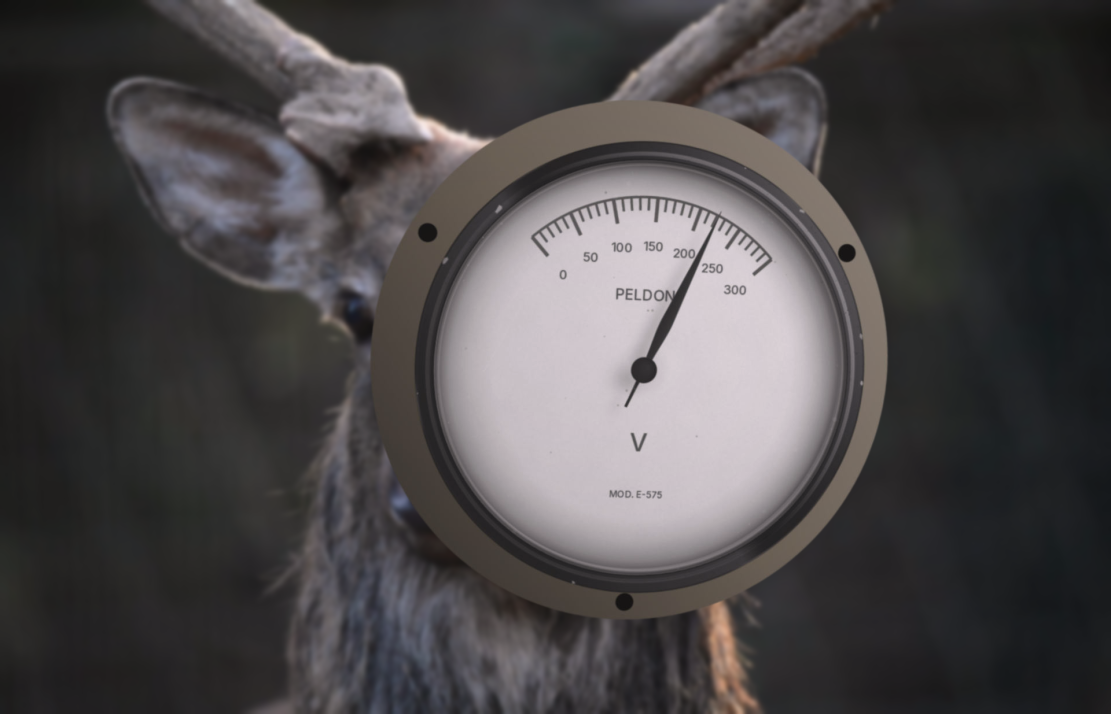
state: 220 V
